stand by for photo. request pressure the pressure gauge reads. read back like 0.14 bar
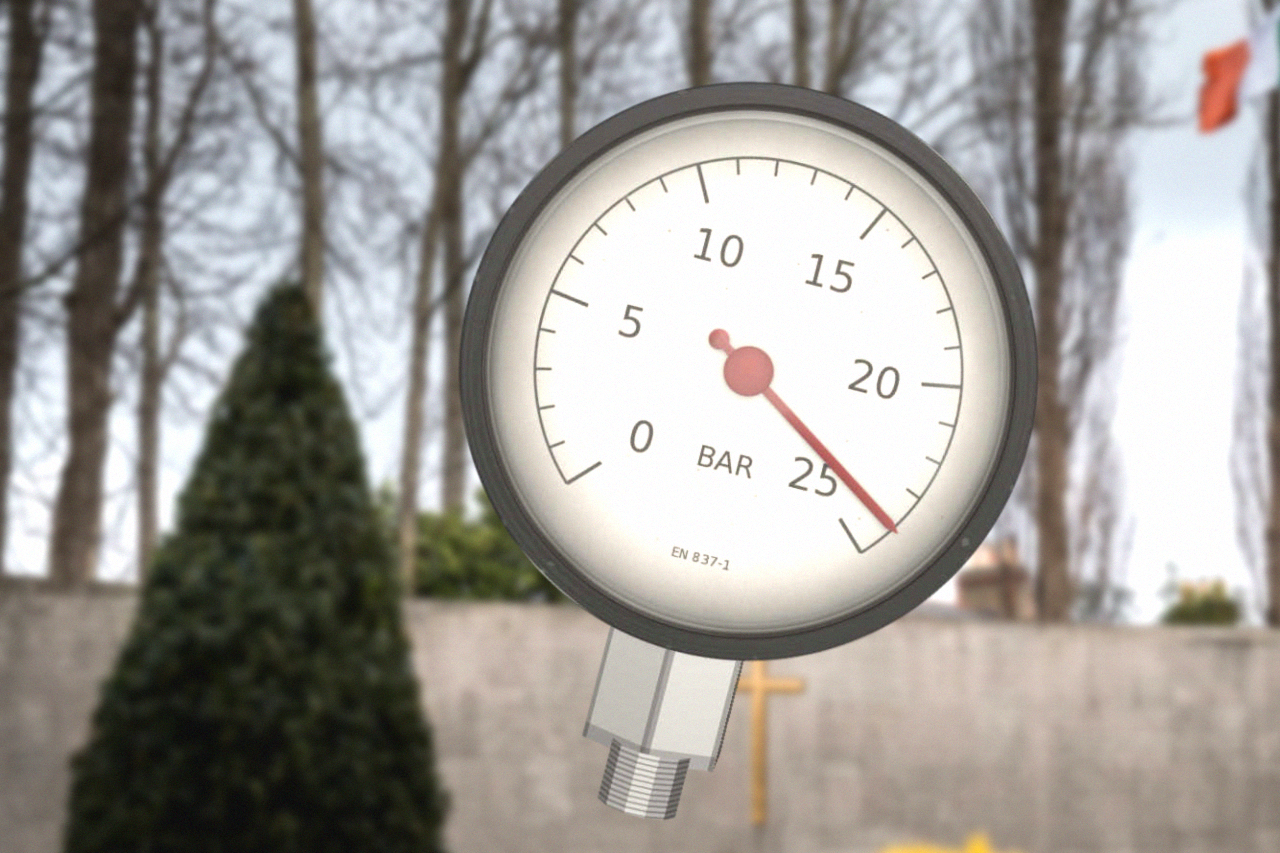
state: 24 bar
